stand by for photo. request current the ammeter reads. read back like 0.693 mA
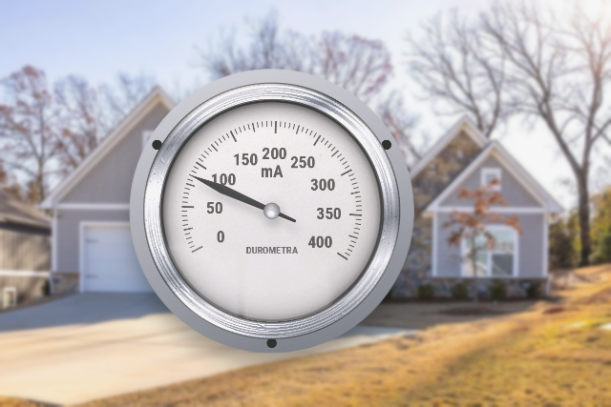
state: 85 mA
